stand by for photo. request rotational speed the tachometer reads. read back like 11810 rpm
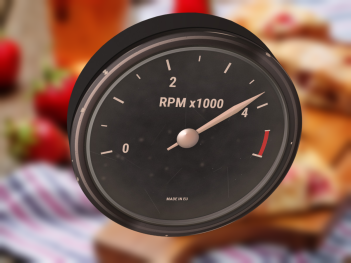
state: 3750 rpm
